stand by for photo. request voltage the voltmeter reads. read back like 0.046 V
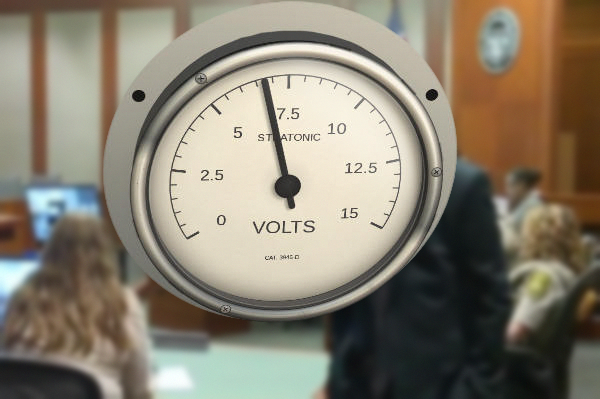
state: 6.75 V
